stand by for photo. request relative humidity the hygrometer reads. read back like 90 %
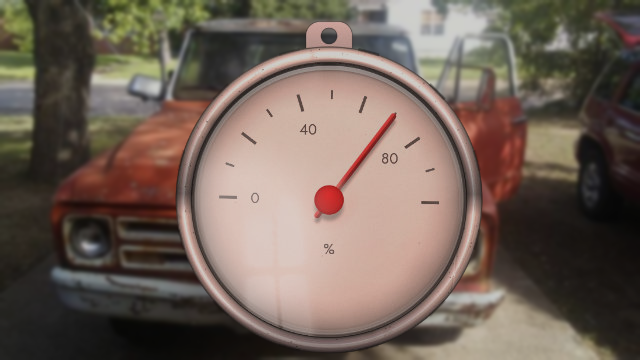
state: 70 %
